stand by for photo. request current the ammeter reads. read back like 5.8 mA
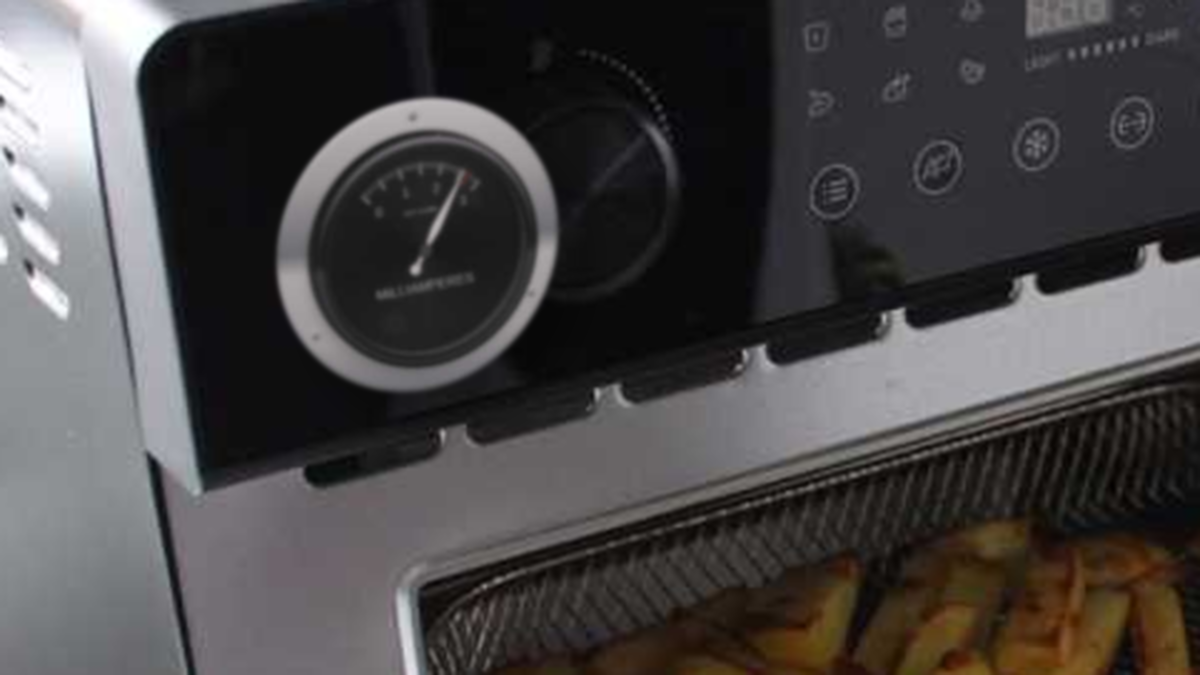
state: 2.5 mA
